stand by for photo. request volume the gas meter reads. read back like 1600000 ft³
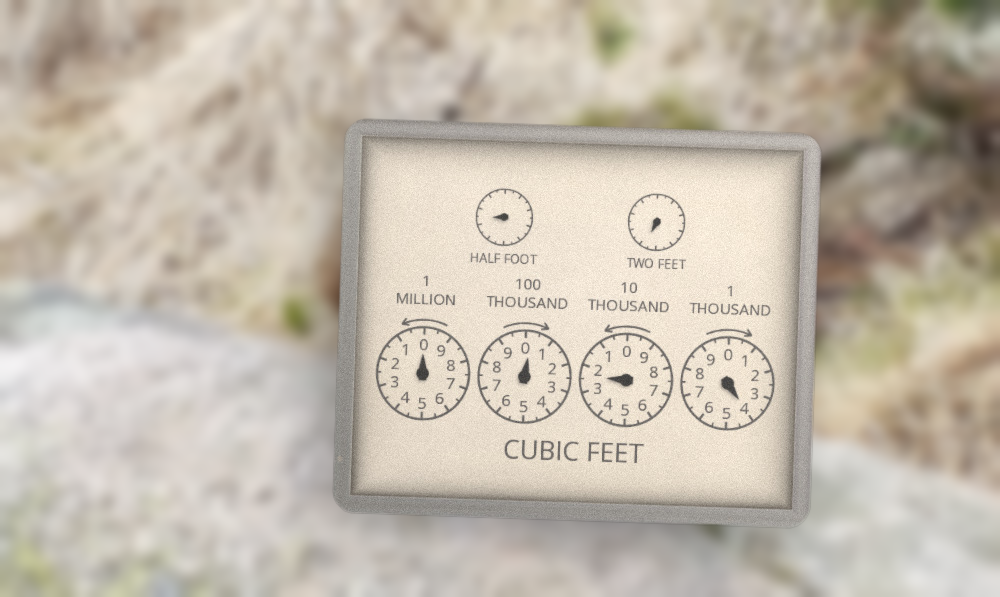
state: 2400 ft³
